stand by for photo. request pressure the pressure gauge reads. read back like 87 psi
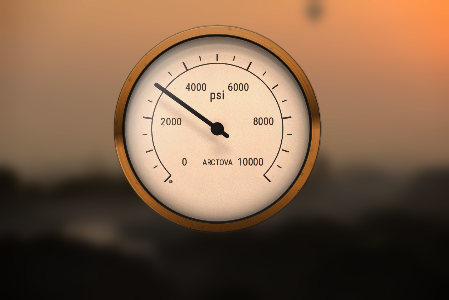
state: 3000 psi
